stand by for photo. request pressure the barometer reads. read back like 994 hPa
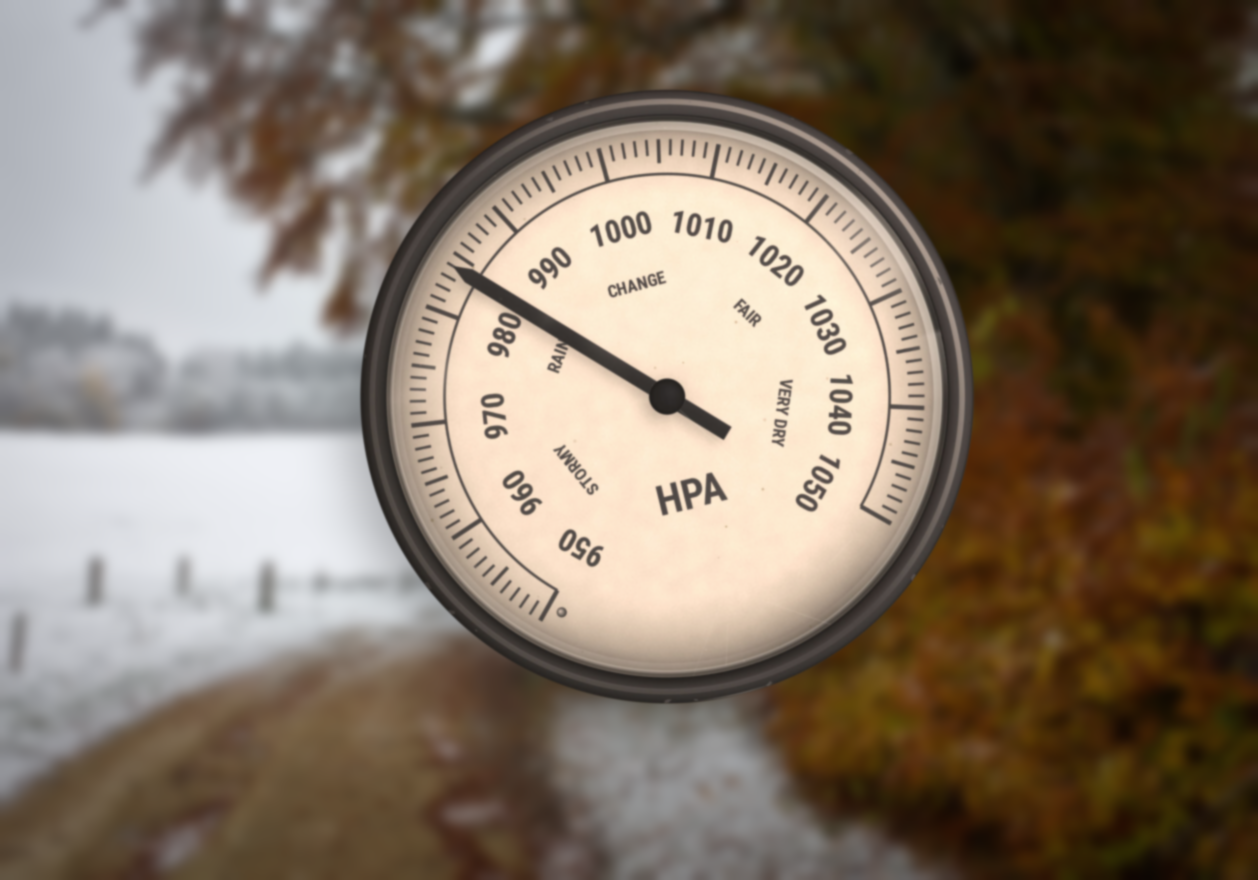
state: 984 hPa
